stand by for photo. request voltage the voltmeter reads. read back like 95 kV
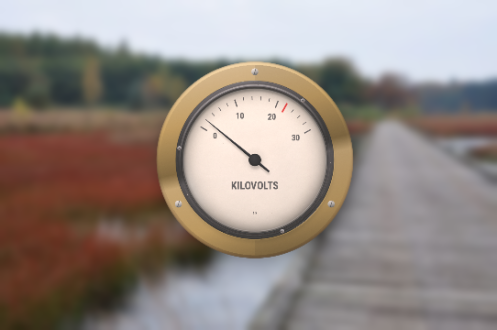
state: 2 kV
